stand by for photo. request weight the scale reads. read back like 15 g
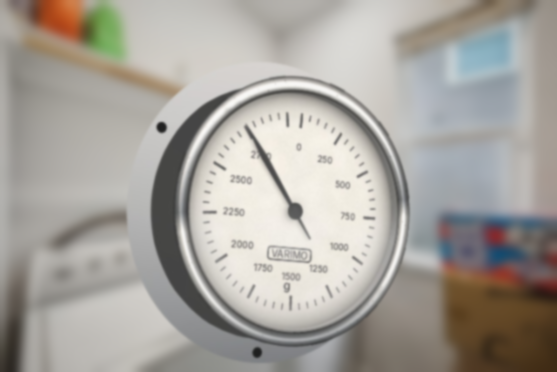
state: 2750 g
